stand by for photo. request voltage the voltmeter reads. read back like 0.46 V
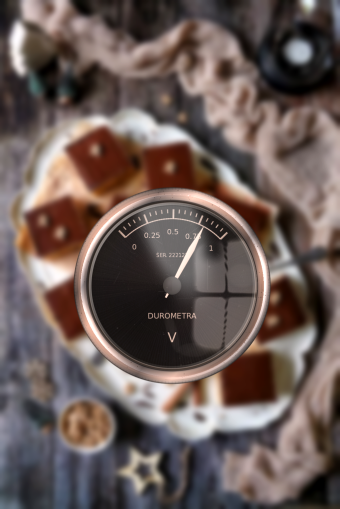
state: 0.8 V
